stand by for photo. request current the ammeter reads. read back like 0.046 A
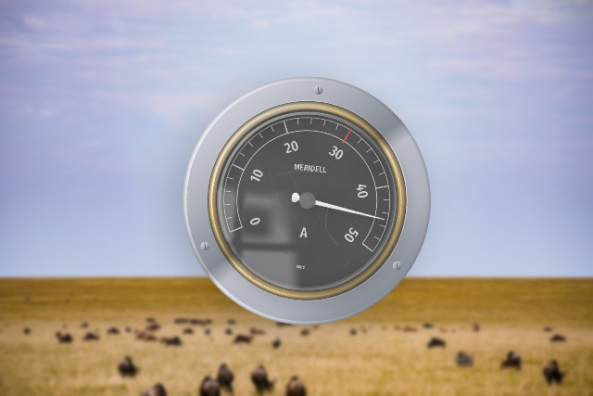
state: 45 A
